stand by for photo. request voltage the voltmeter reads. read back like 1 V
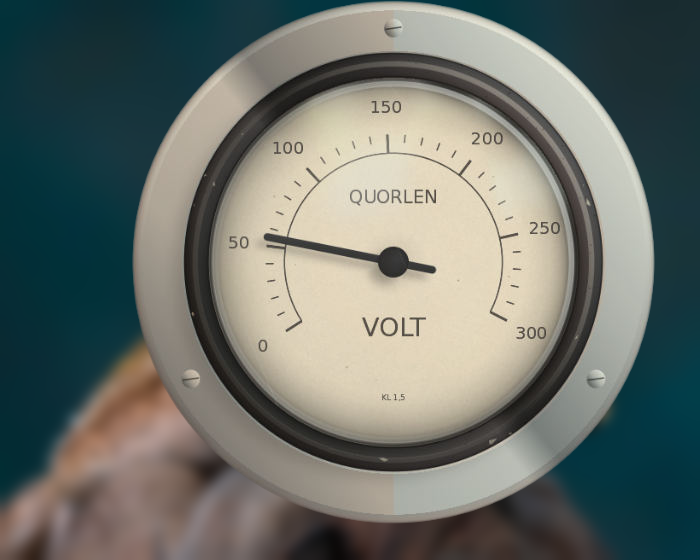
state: 55 V
